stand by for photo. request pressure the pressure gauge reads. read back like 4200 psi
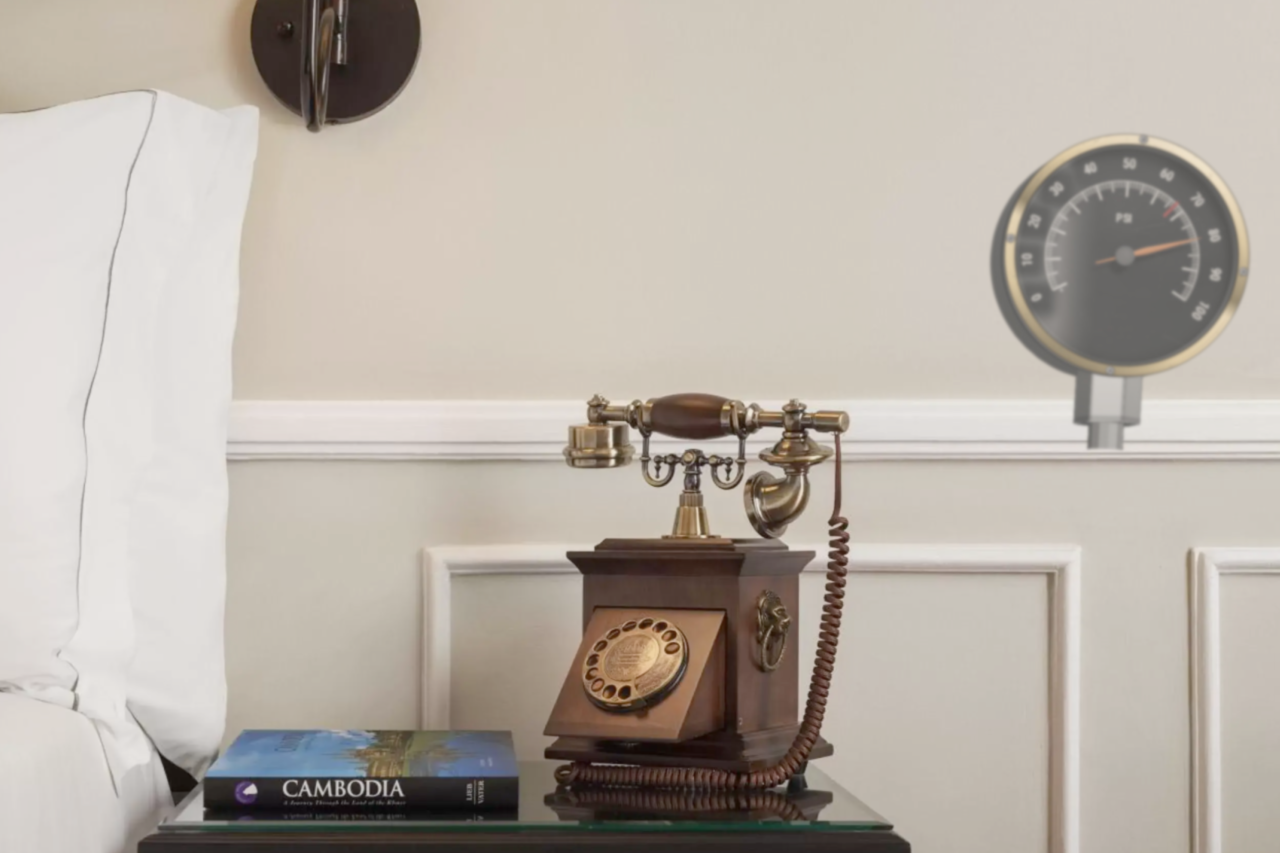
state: 80 psi
